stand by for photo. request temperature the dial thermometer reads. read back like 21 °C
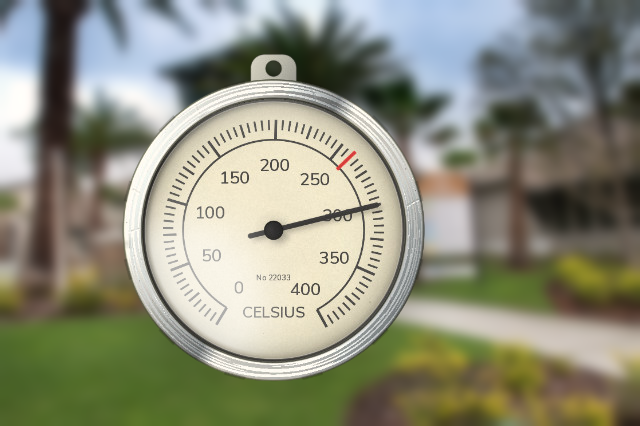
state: 300 °C
